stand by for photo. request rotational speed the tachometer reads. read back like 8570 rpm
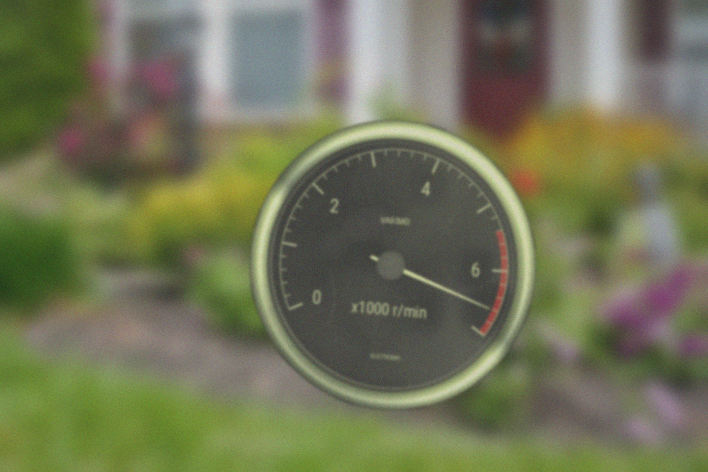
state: 6600 rpm
